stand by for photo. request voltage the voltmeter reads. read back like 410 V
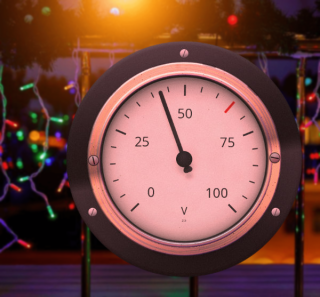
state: 42.5 V
